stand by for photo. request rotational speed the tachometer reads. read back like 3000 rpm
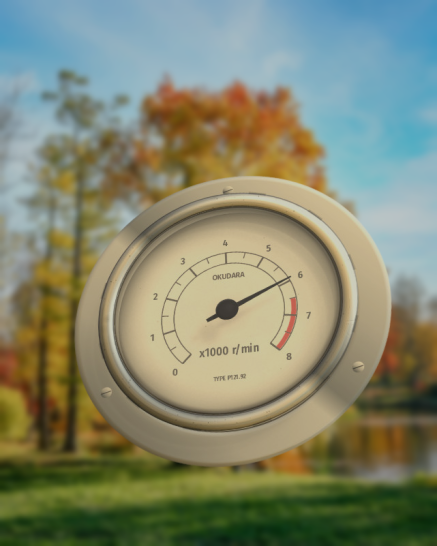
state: 6000 rpm
